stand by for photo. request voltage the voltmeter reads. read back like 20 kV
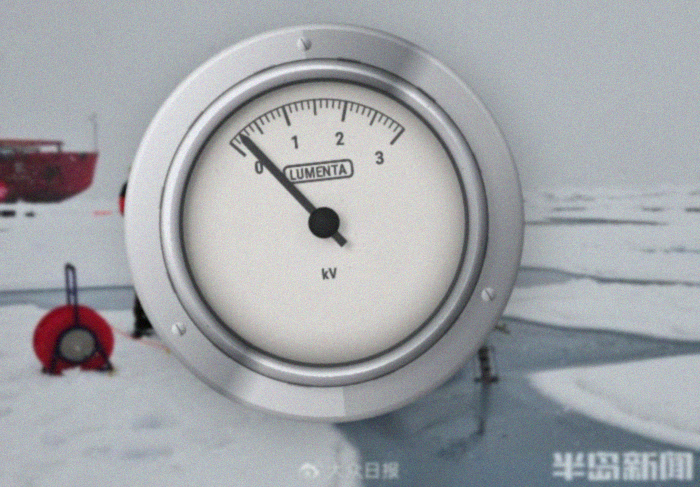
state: 0.2 kV
